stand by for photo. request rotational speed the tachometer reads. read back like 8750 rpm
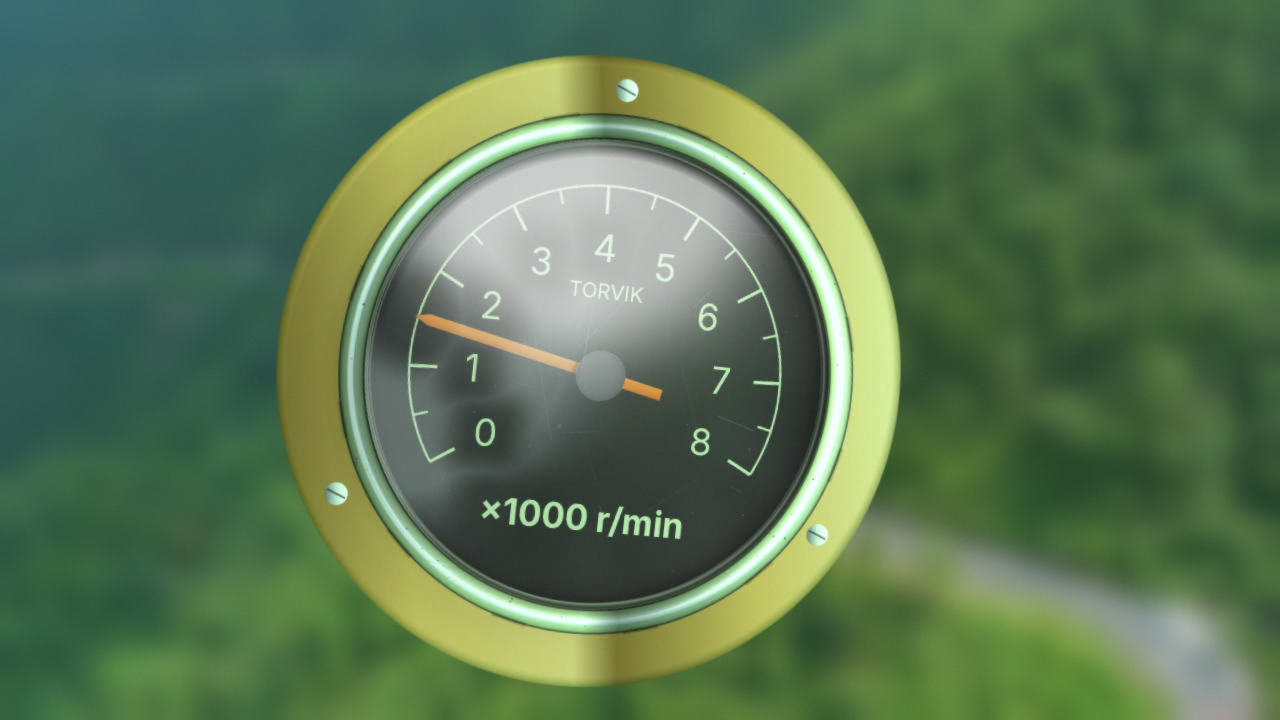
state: 1500 rpm
